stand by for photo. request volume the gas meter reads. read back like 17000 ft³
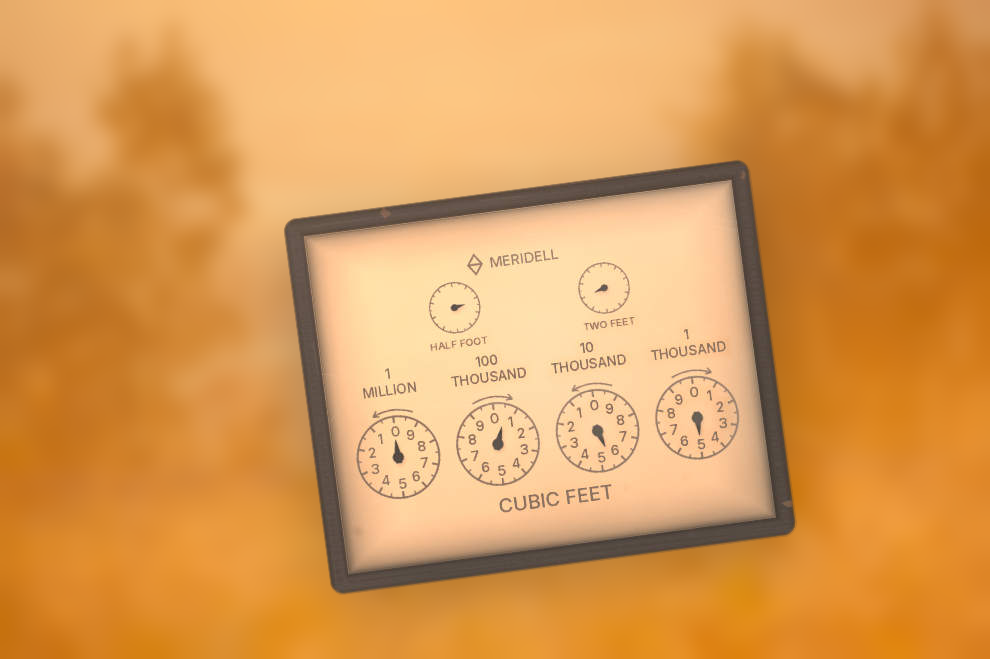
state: 5500 ft³
